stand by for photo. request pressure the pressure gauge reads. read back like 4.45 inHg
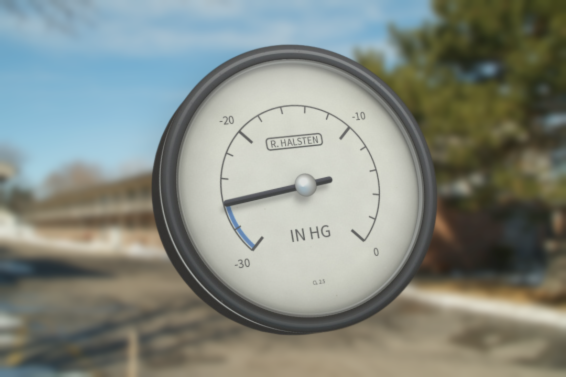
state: -26 inHg
